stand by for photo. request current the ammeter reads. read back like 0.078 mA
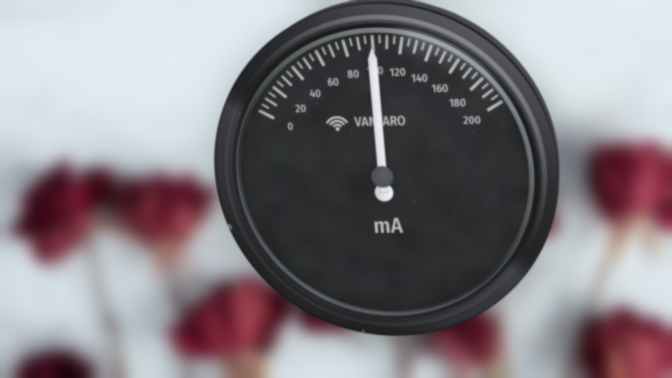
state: 100 mA
